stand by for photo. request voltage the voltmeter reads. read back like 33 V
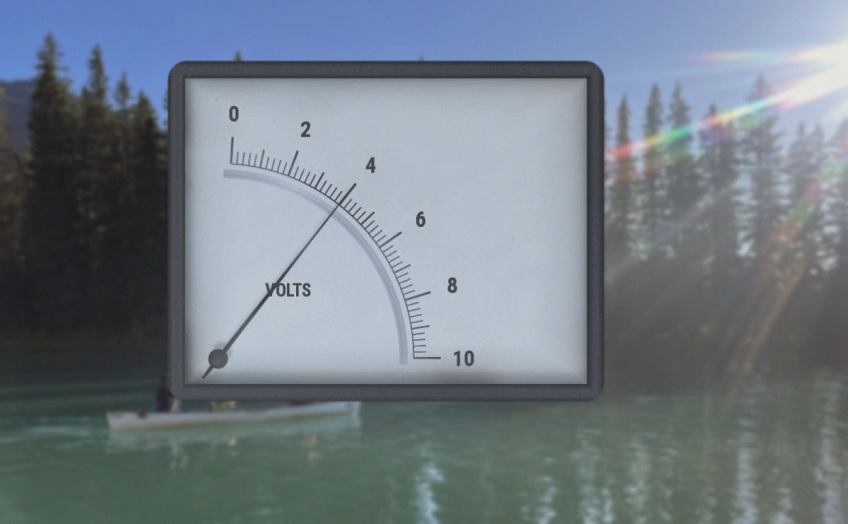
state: 4 V
